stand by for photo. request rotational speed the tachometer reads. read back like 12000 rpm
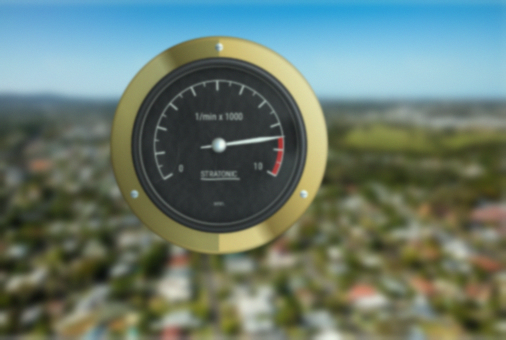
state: 8500 rpm
